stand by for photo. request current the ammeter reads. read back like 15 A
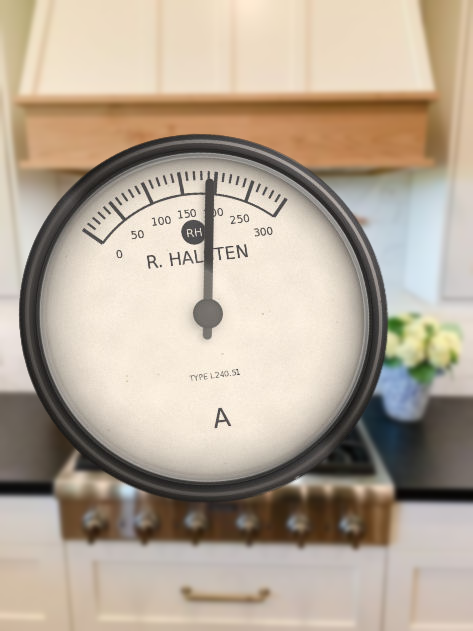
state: 190 A
